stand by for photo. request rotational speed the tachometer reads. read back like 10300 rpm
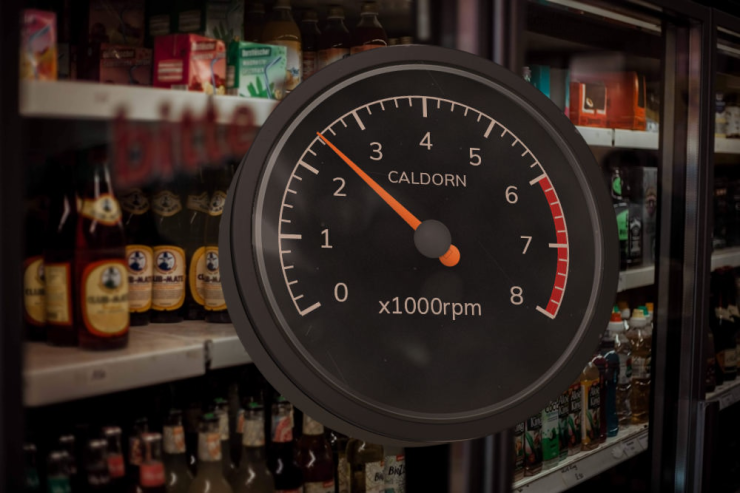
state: 2400 rpm
